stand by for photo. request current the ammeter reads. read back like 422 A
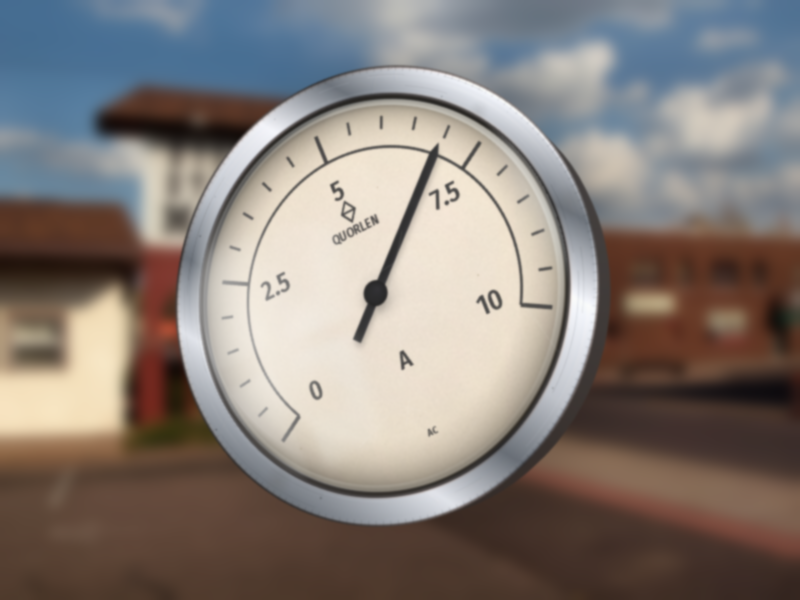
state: 7 A
